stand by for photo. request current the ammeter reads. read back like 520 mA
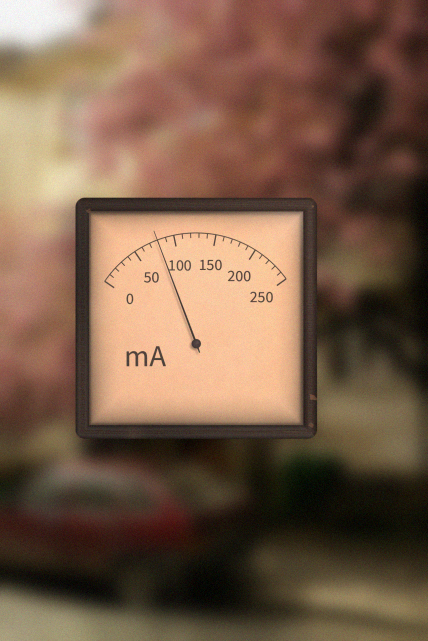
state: 80 mA
